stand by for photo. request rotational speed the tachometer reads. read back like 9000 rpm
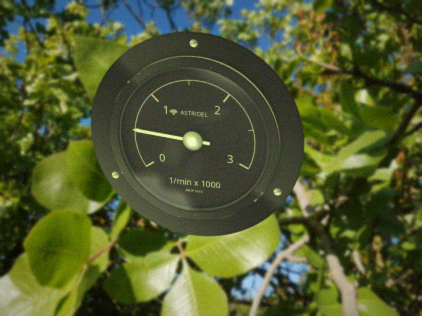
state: 500 rpm
